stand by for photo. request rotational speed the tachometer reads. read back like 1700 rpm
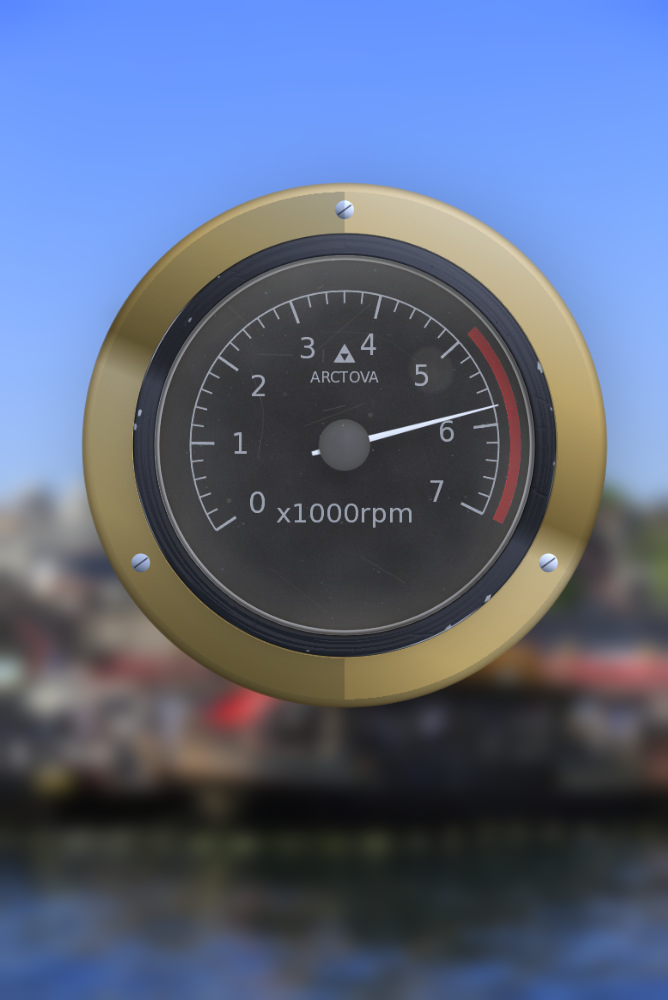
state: 5800 rpm
